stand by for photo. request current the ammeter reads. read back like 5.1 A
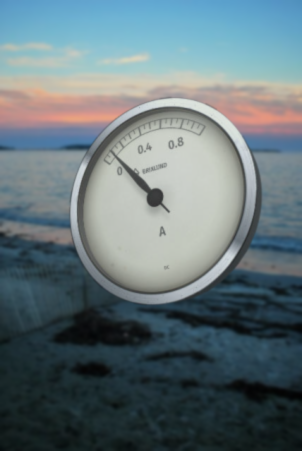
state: 0.1 A
